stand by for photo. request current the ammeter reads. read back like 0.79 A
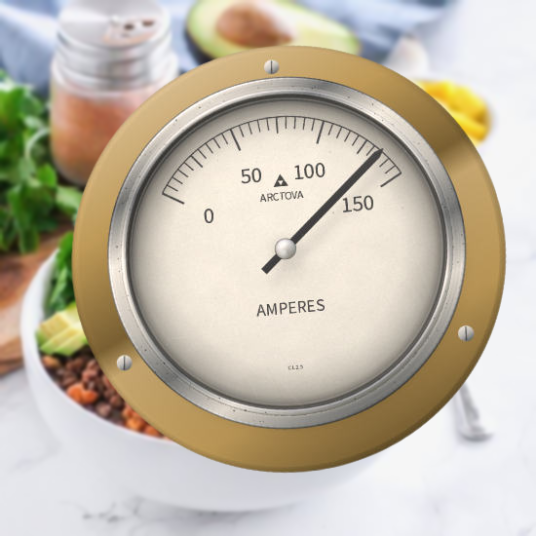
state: 135 A
